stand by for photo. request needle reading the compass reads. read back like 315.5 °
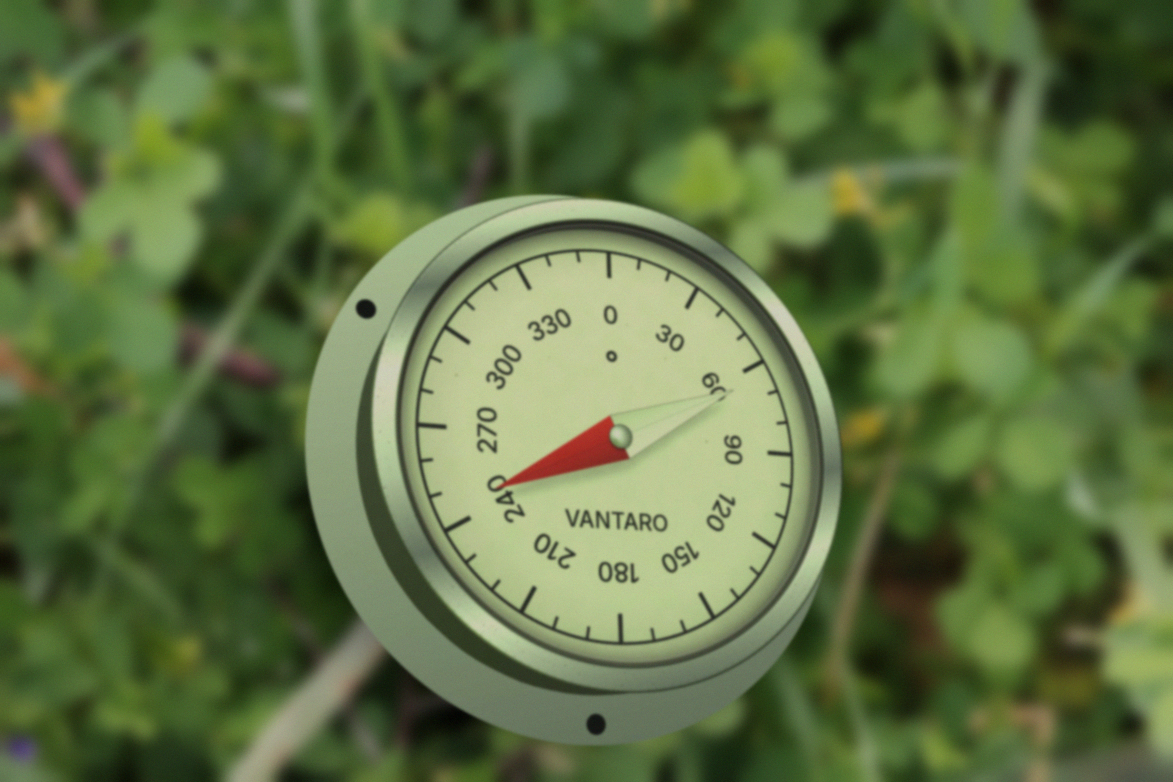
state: 245 °
